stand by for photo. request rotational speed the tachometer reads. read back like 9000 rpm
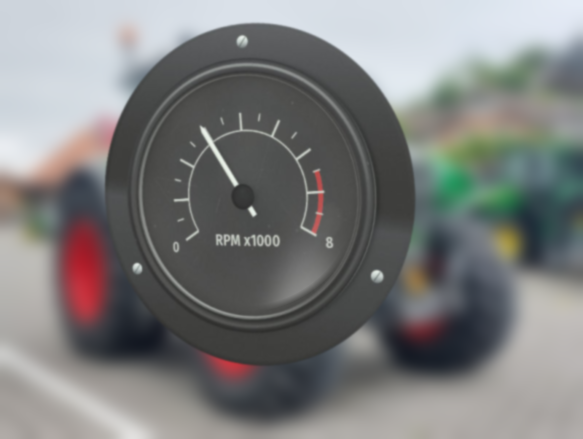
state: 3000 rpm
